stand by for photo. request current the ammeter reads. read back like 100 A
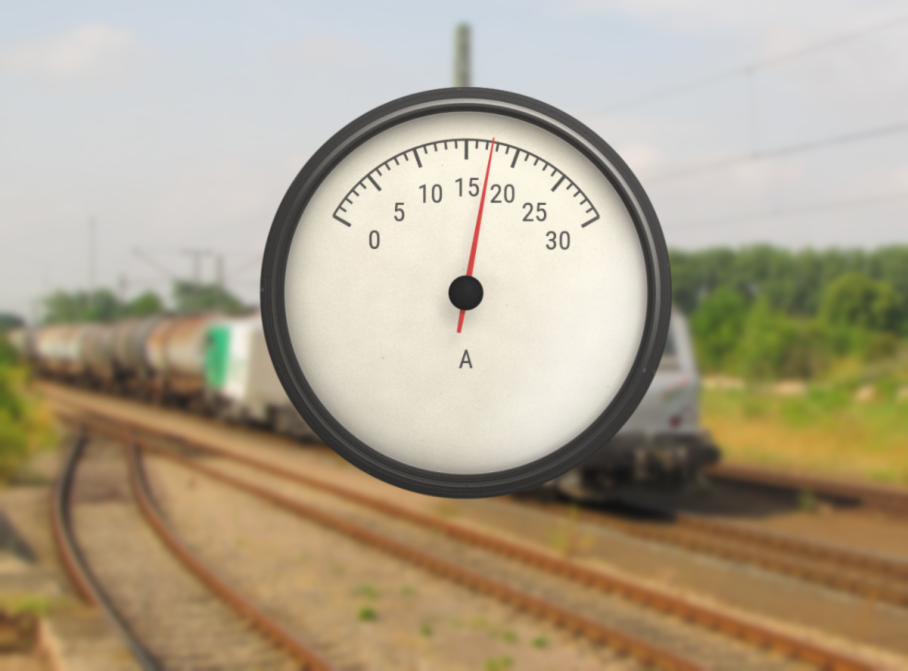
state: 17.5 A
